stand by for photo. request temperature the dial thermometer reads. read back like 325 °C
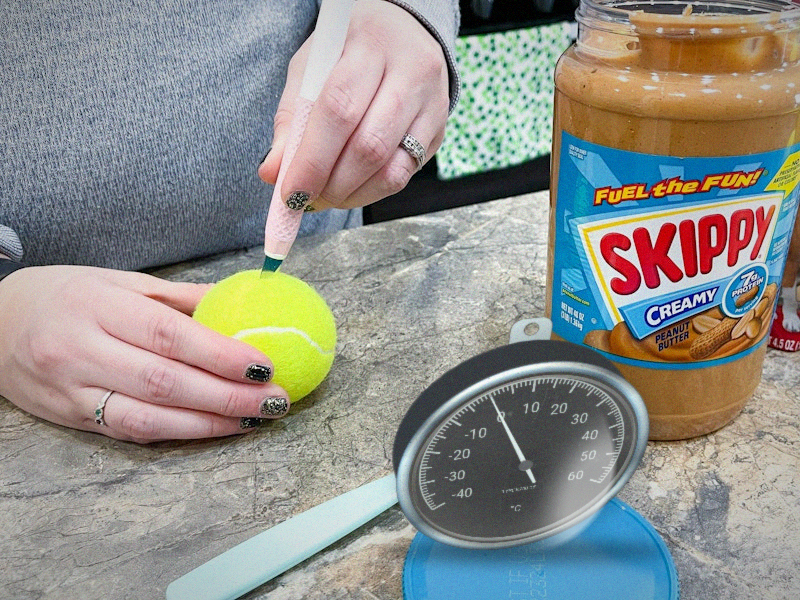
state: 0 °C
